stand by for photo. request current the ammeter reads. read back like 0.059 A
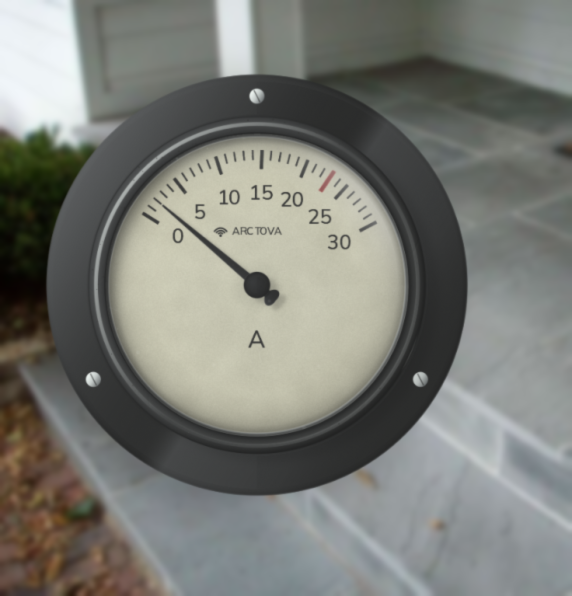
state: 2 A
